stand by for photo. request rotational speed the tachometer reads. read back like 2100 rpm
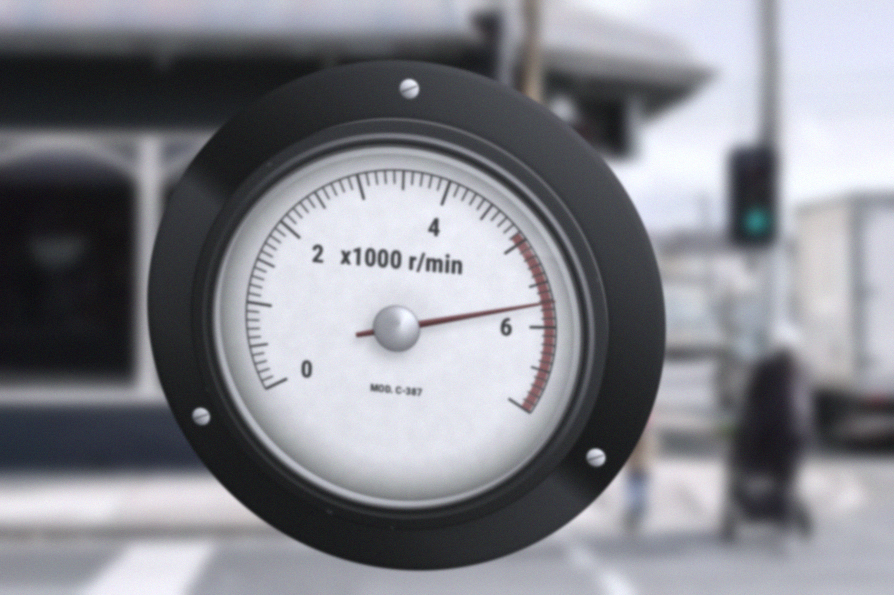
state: 5700 rpm
